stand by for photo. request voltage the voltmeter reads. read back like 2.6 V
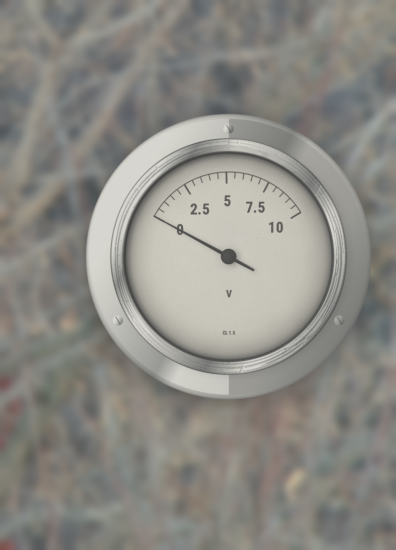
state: 0 V
